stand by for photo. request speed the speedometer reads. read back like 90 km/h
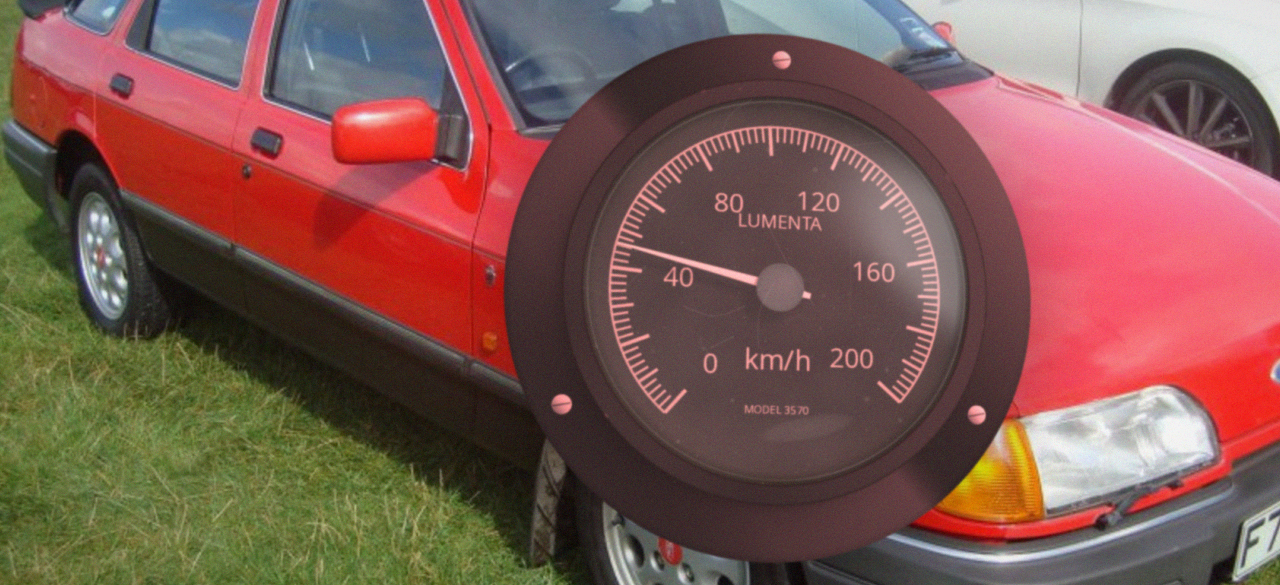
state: 46 km/h
